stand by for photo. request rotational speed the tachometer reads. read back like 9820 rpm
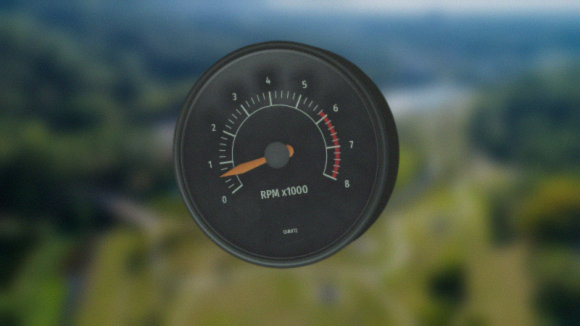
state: 600 rpm
